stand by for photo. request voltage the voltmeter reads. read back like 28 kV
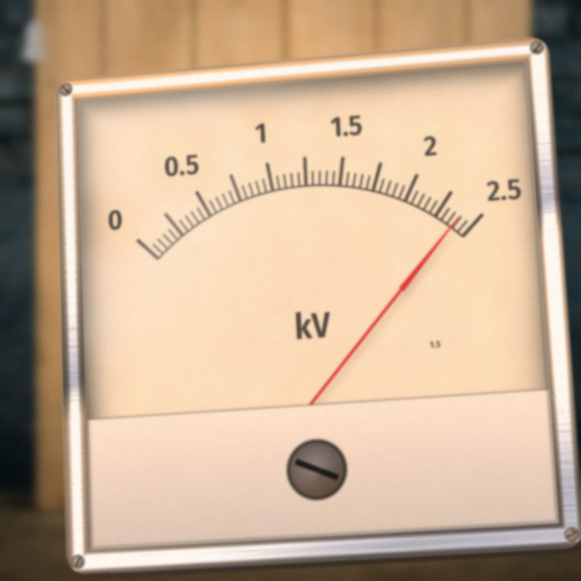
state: 2.4 kV
